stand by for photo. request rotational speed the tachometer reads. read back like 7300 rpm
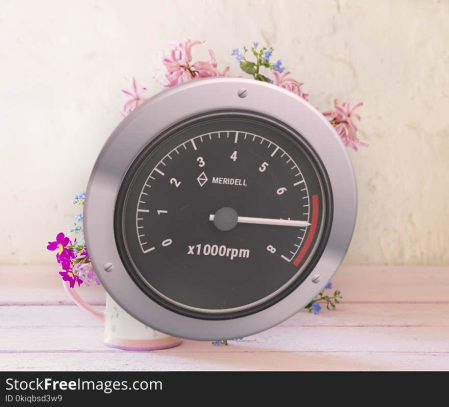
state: 7000 rpm
